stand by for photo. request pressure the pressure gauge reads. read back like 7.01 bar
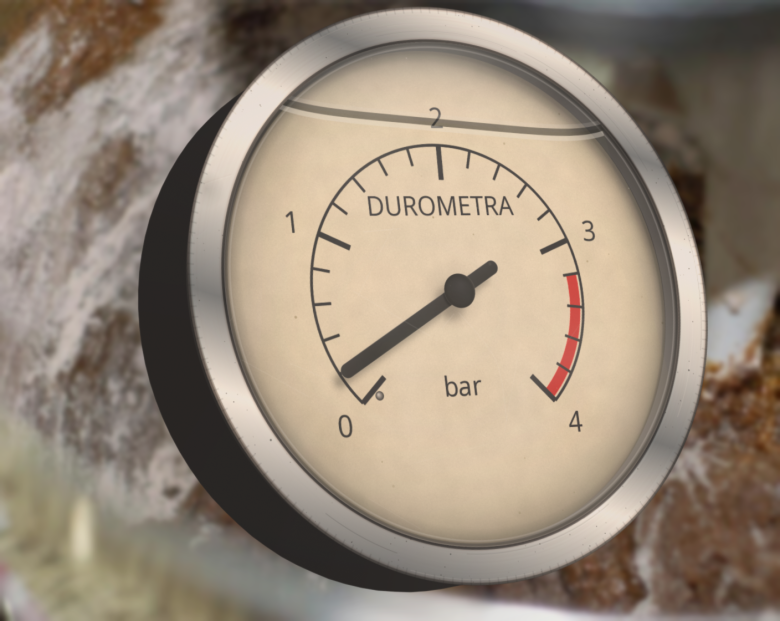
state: 0.2 bar
